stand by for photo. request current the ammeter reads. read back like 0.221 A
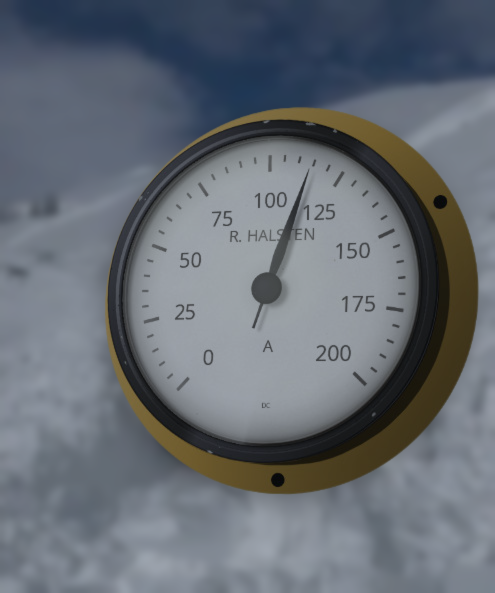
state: 115 A
